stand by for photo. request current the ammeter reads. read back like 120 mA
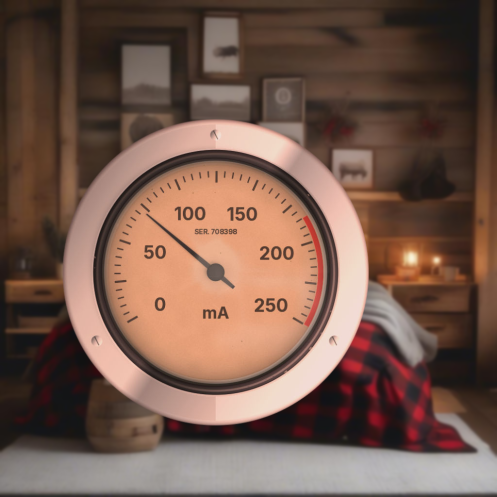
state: 72.5 mA
